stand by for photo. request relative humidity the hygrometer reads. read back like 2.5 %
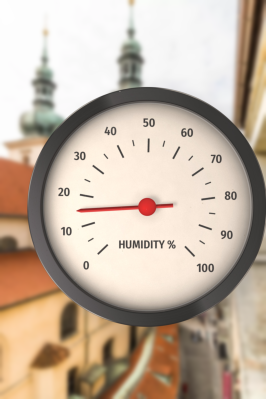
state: 15 %
